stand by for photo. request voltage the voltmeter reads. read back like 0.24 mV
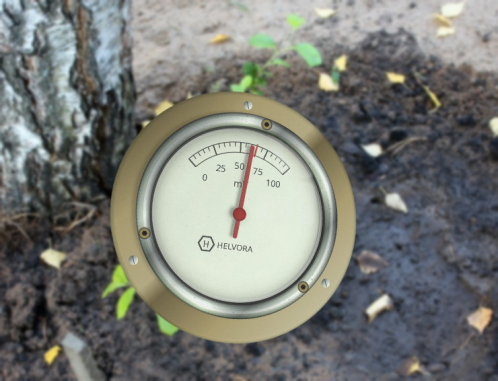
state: 60 mV
